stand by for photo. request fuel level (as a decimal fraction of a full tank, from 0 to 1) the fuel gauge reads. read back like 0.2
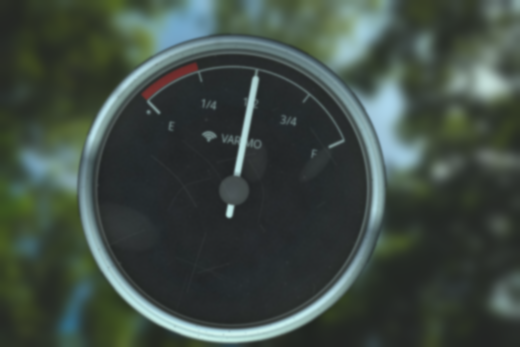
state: 0.5
